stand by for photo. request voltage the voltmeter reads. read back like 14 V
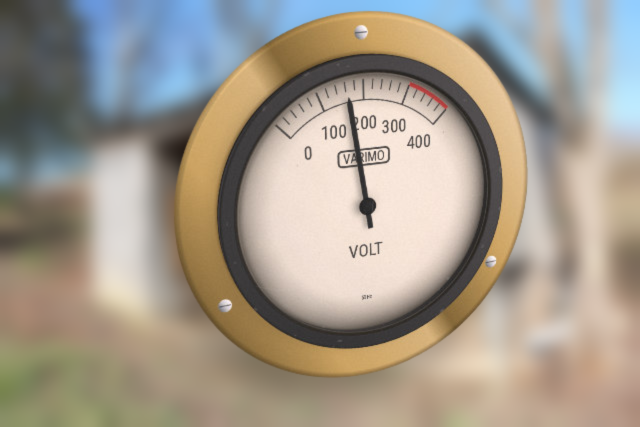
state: 160 V
